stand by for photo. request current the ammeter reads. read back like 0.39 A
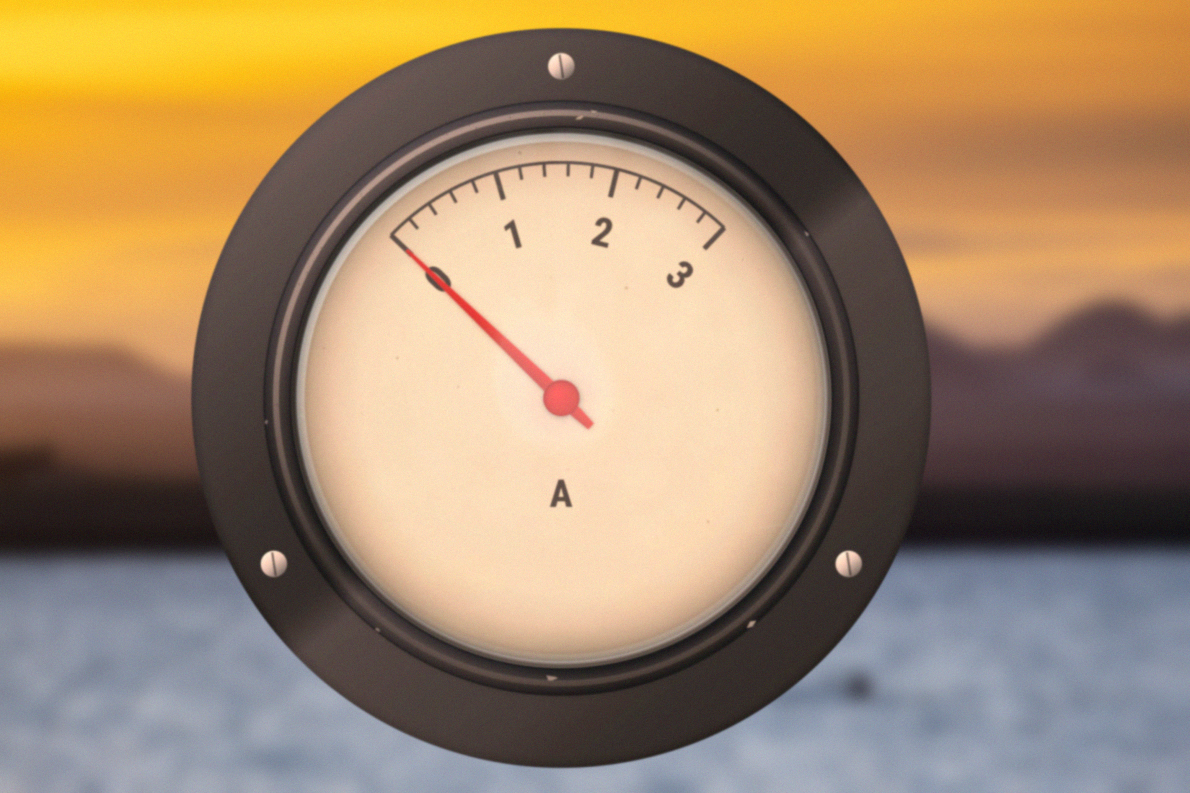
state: 0 A
